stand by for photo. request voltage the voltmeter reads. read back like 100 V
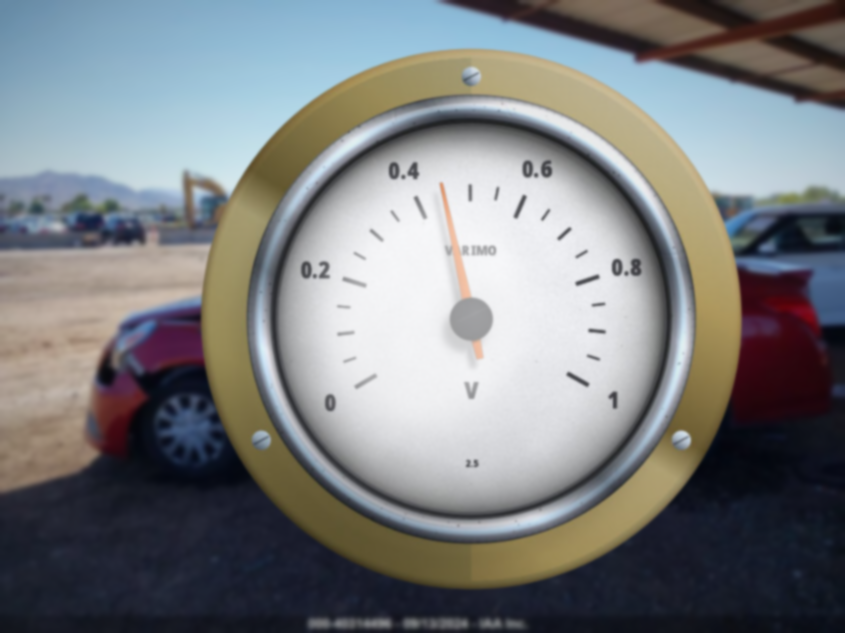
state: 0.45 V
